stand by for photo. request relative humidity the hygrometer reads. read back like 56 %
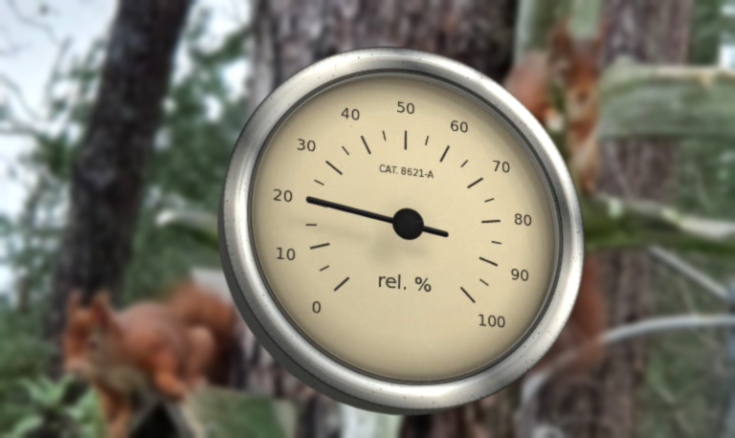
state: 20 %
